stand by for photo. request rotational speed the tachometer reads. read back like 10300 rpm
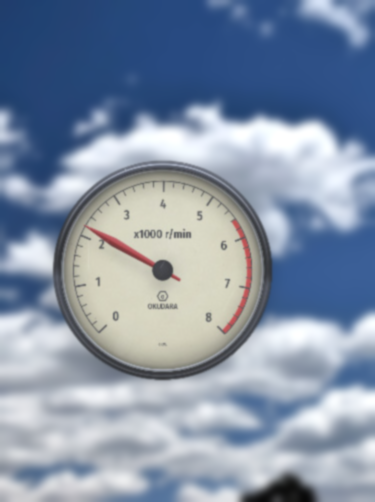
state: 2200 rpm
